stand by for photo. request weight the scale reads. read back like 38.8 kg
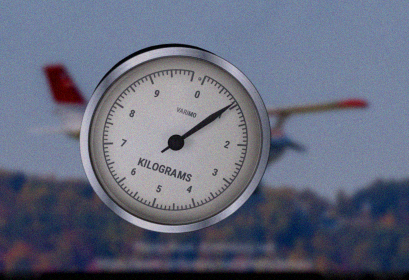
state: 0.9 kg
